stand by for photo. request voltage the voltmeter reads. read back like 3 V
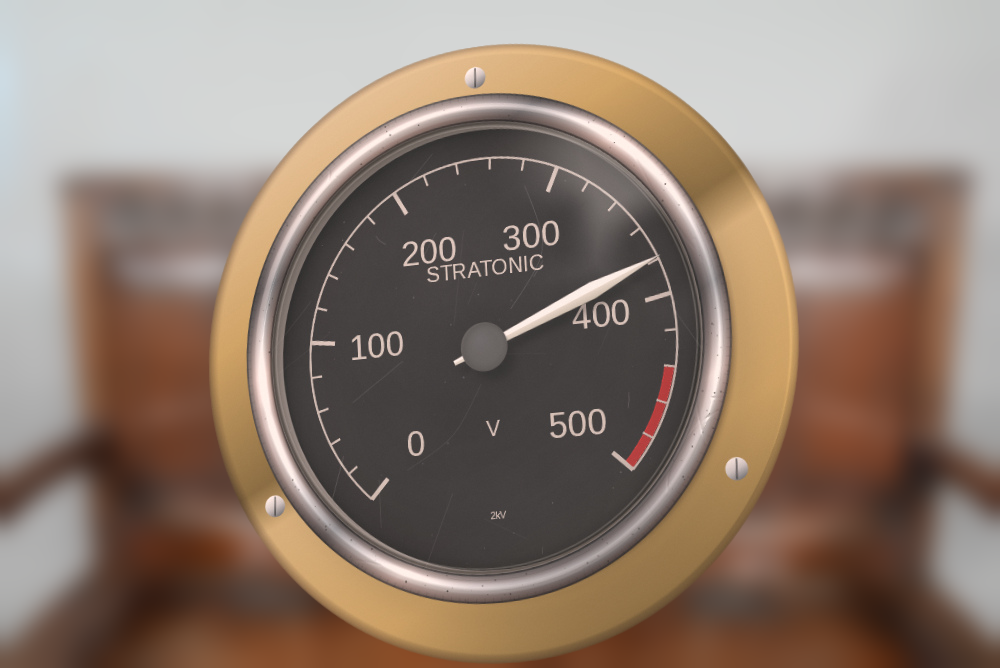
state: 380 V
